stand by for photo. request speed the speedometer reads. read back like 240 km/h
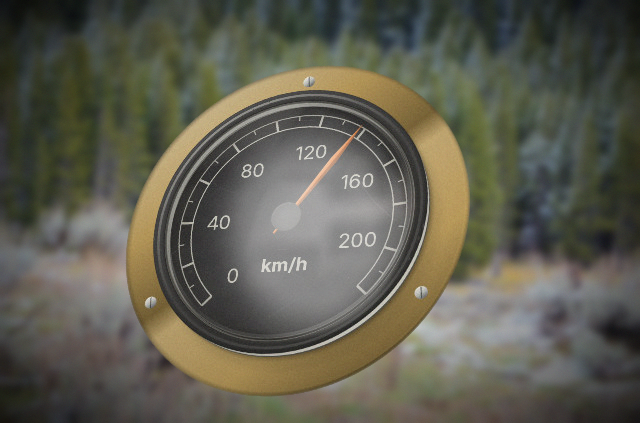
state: 140 km/h
